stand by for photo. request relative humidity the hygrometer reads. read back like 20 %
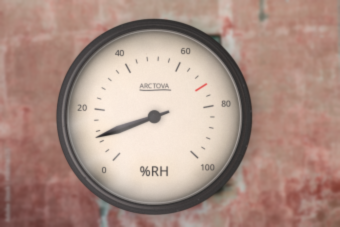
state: 10 %
